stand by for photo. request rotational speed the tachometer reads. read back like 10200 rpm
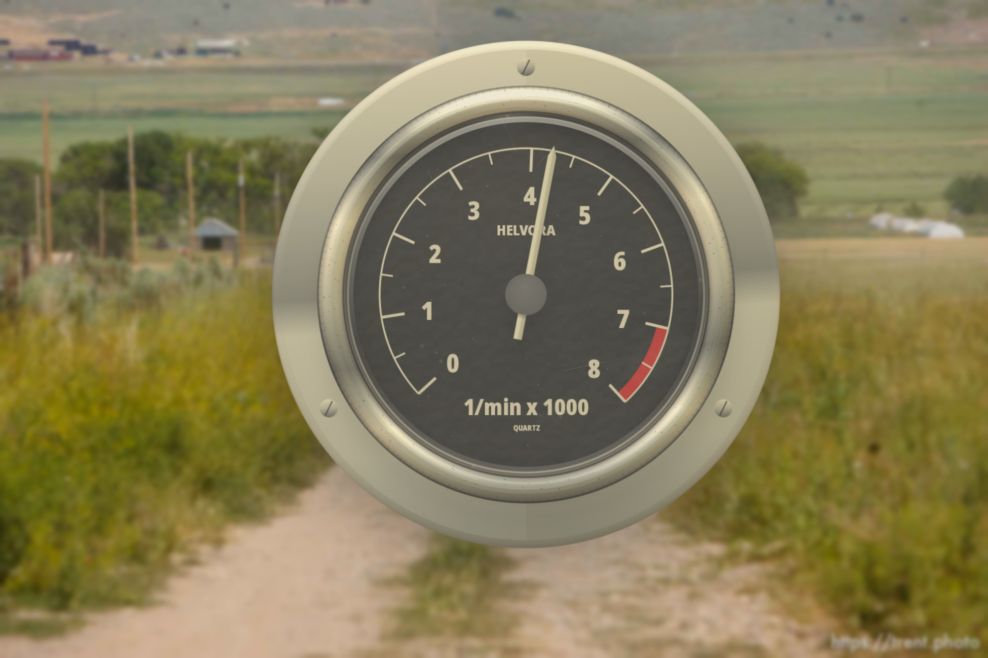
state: 4250 rpm
